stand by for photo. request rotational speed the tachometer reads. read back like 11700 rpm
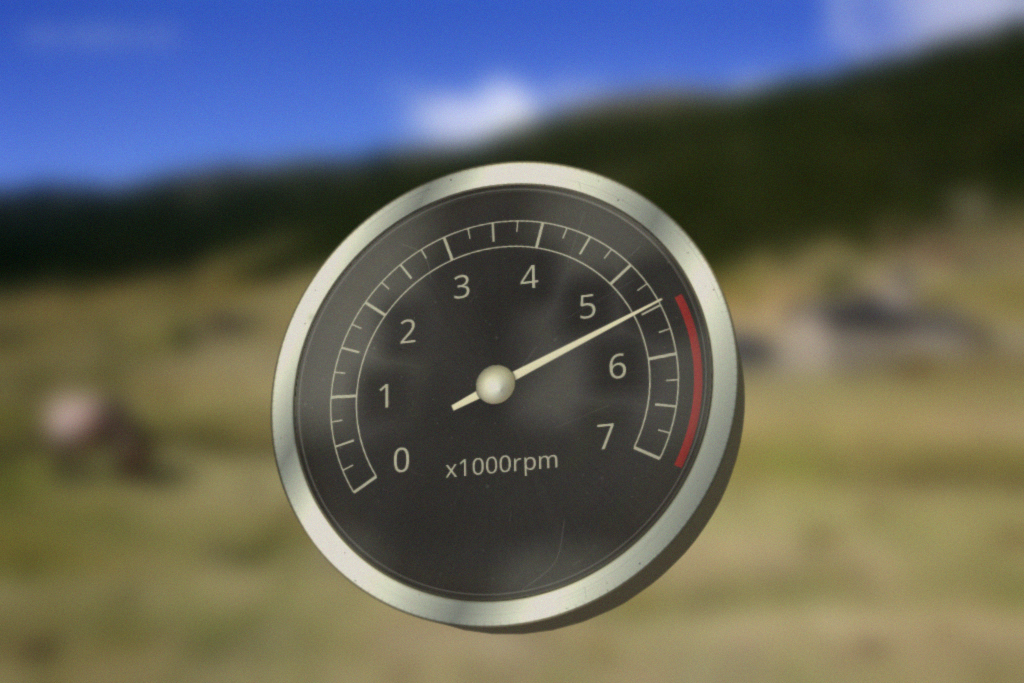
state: 5500 rpm
